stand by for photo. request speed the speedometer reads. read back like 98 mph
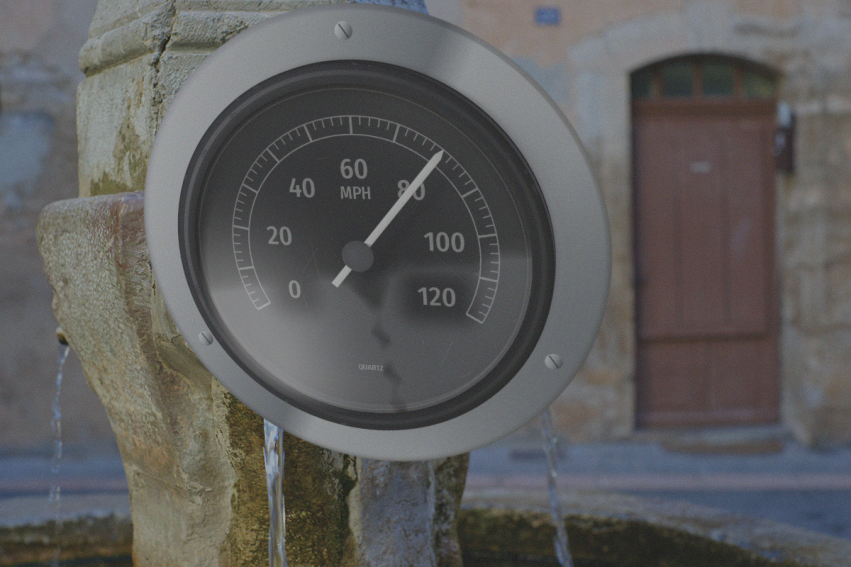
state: 80 mph
